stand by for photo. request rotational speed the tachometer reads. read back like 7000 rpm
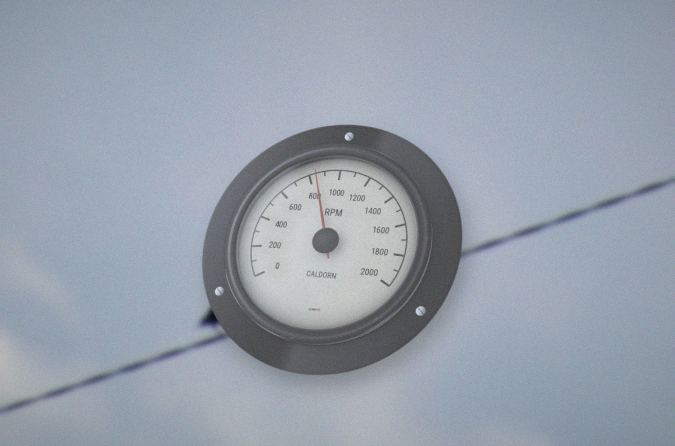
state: 850 rpm
